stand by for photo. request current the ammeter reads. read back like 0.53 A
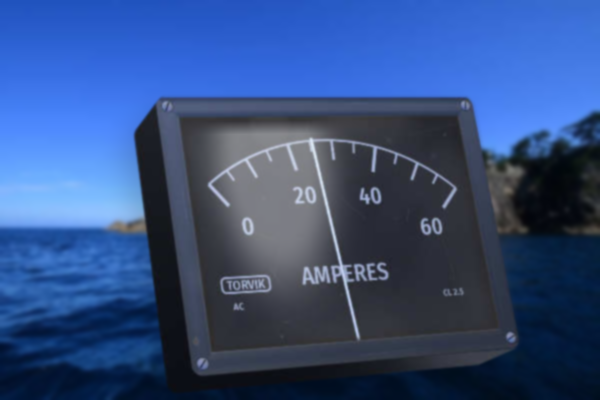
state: 25 A
